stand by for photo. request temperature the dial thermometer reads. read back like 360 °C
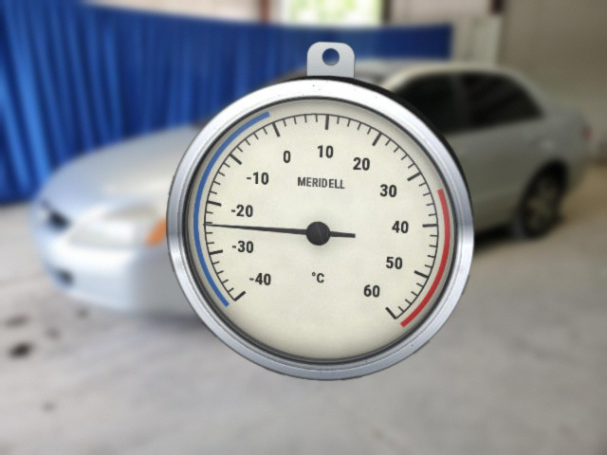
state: -24 °C
